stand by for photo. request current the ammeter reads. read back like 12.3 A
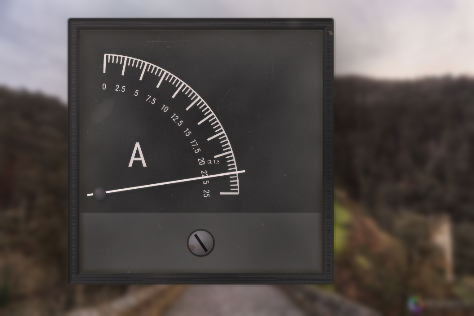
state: 22.5 A
